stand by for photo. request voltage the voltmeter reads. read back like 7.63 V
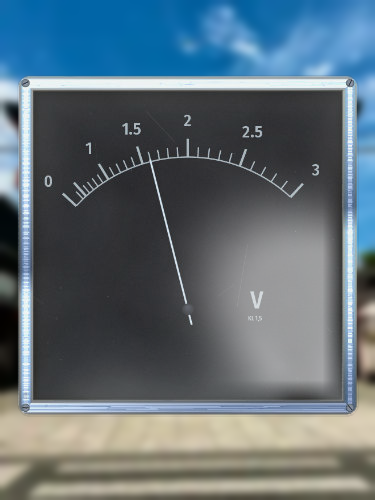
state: 1.6 V
